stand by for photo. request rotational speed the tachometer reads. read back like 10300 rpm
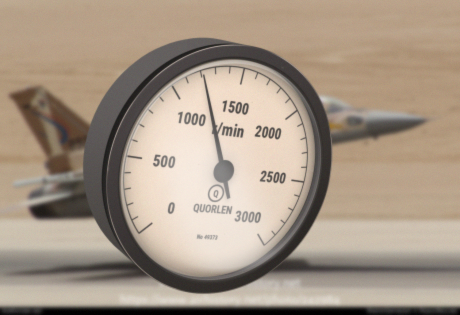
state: 1200 rpm
